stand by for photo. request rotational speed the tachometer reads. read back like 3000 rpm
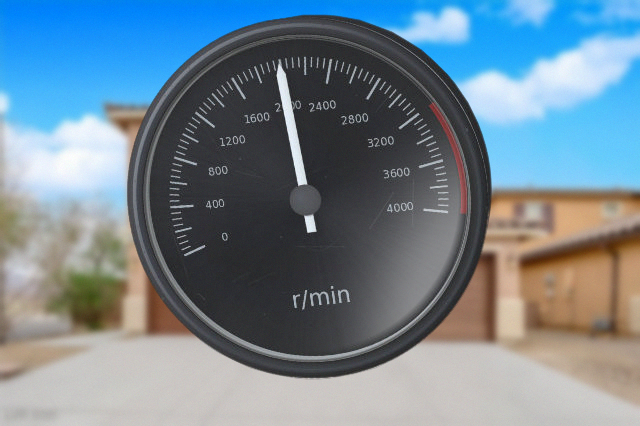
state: 2000 rpm
